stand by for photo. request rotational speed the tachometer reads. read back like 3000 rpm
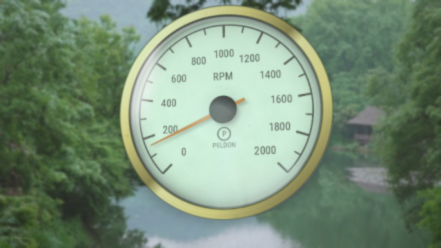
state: 150 rpm
